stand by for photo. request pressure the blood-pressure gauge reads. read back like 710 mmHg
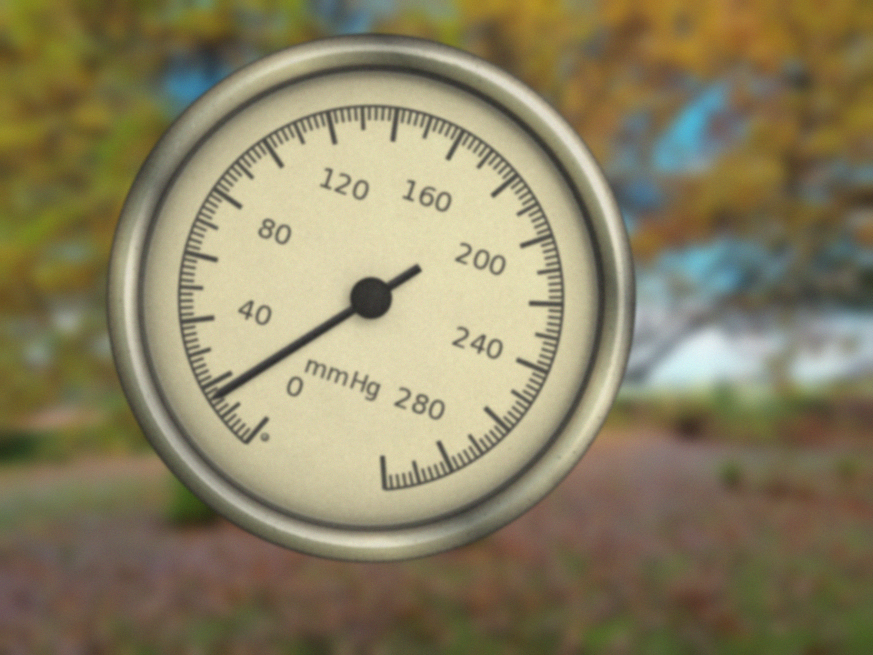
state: 16 mmHg
